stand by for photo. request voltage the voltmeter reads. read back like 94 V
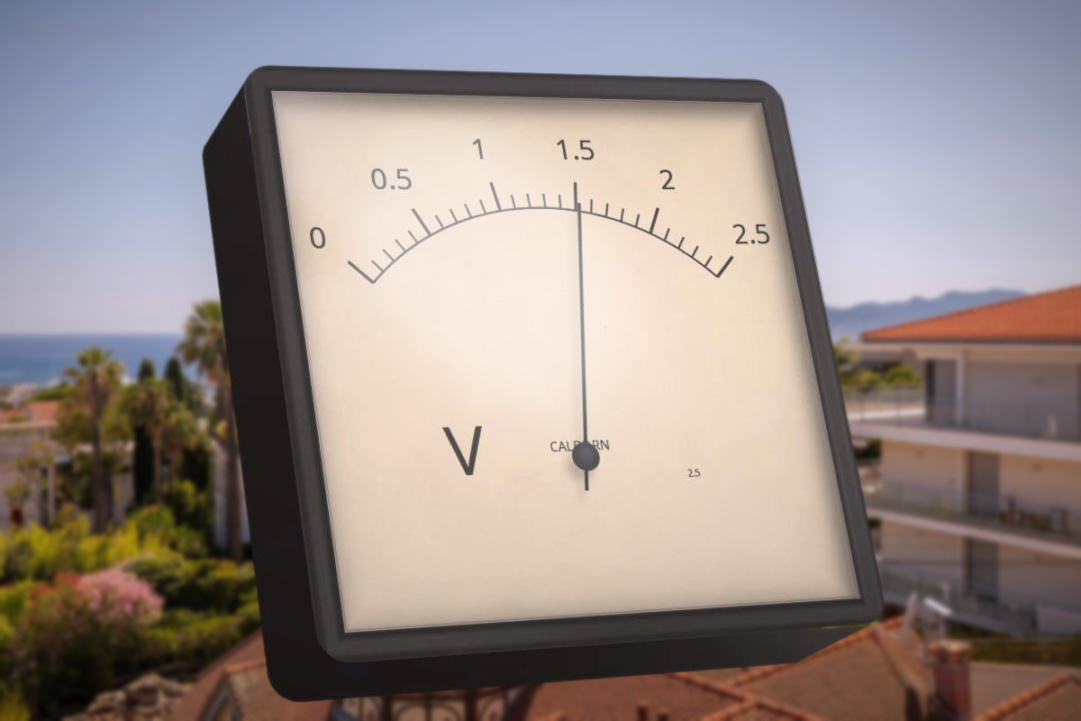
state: 1.5 V
